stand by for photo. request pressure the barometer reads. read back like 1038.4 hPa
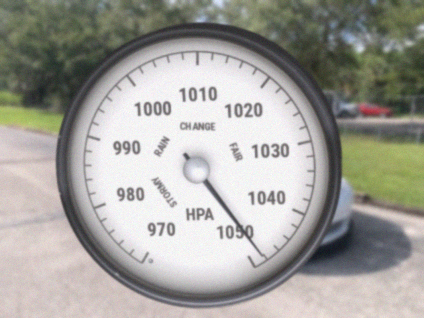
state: 1048 hPa
